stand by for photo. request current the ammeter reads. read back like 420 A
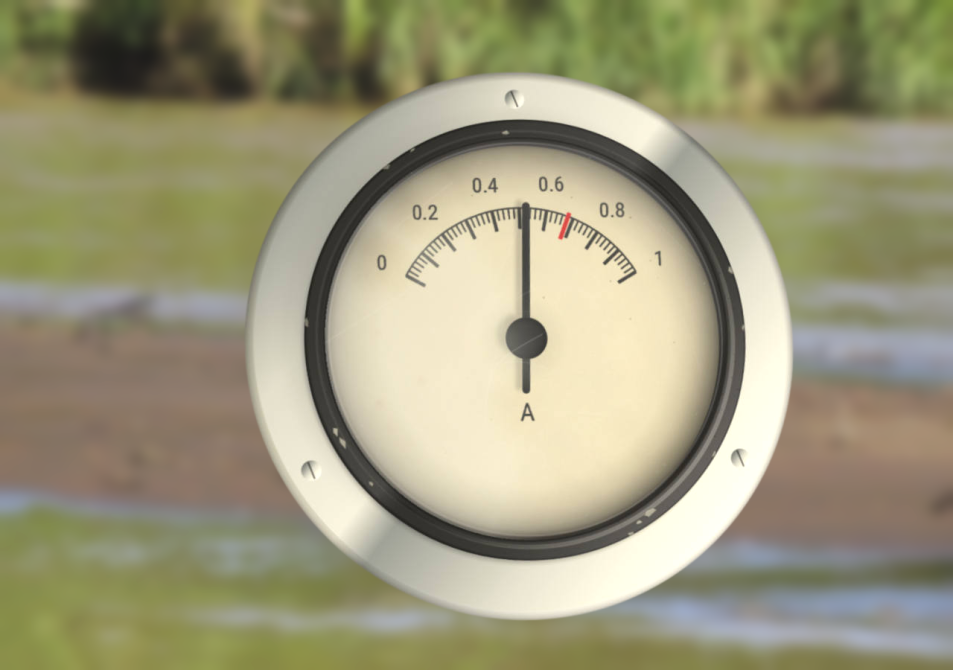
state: 0.52 A
